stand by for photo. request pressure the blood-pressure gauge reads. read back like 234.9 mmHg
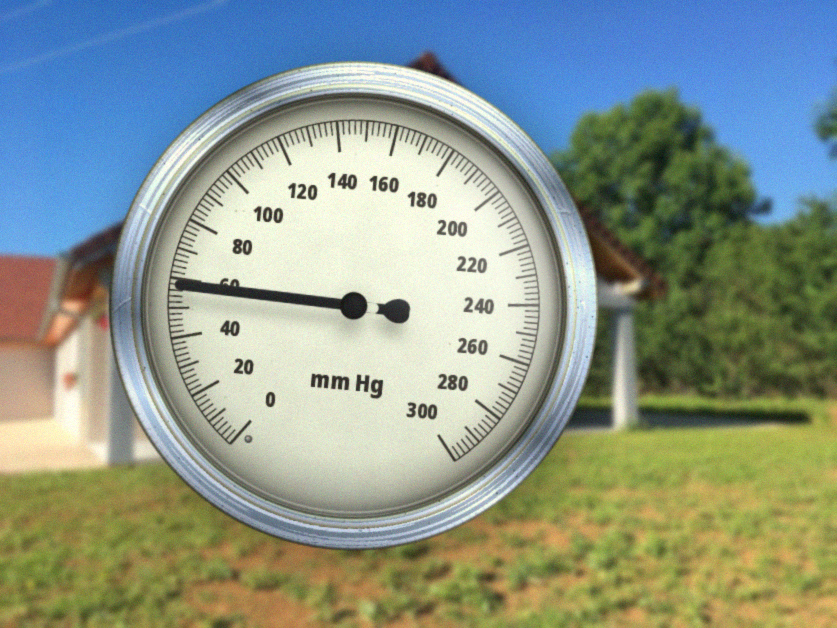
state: 58 mmHg
